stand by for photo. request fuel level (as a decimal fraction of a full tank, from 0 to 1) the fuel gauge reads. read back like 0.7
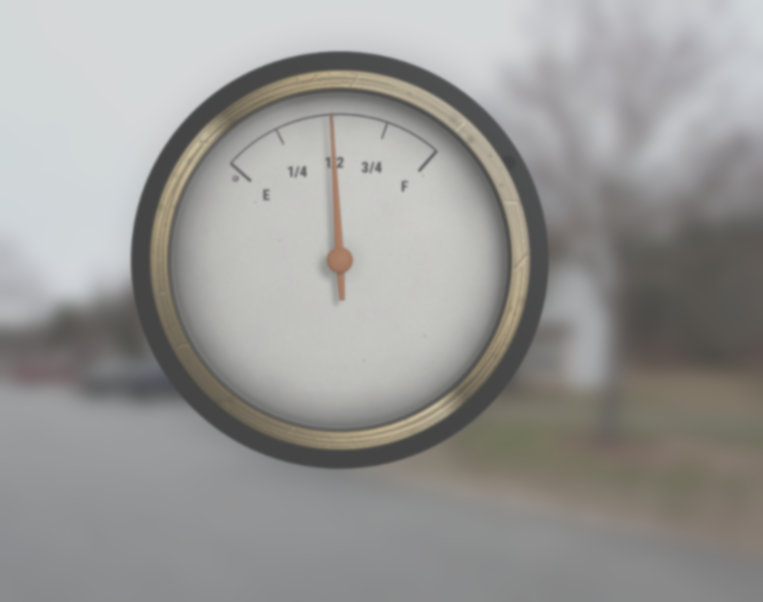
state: 0.5
